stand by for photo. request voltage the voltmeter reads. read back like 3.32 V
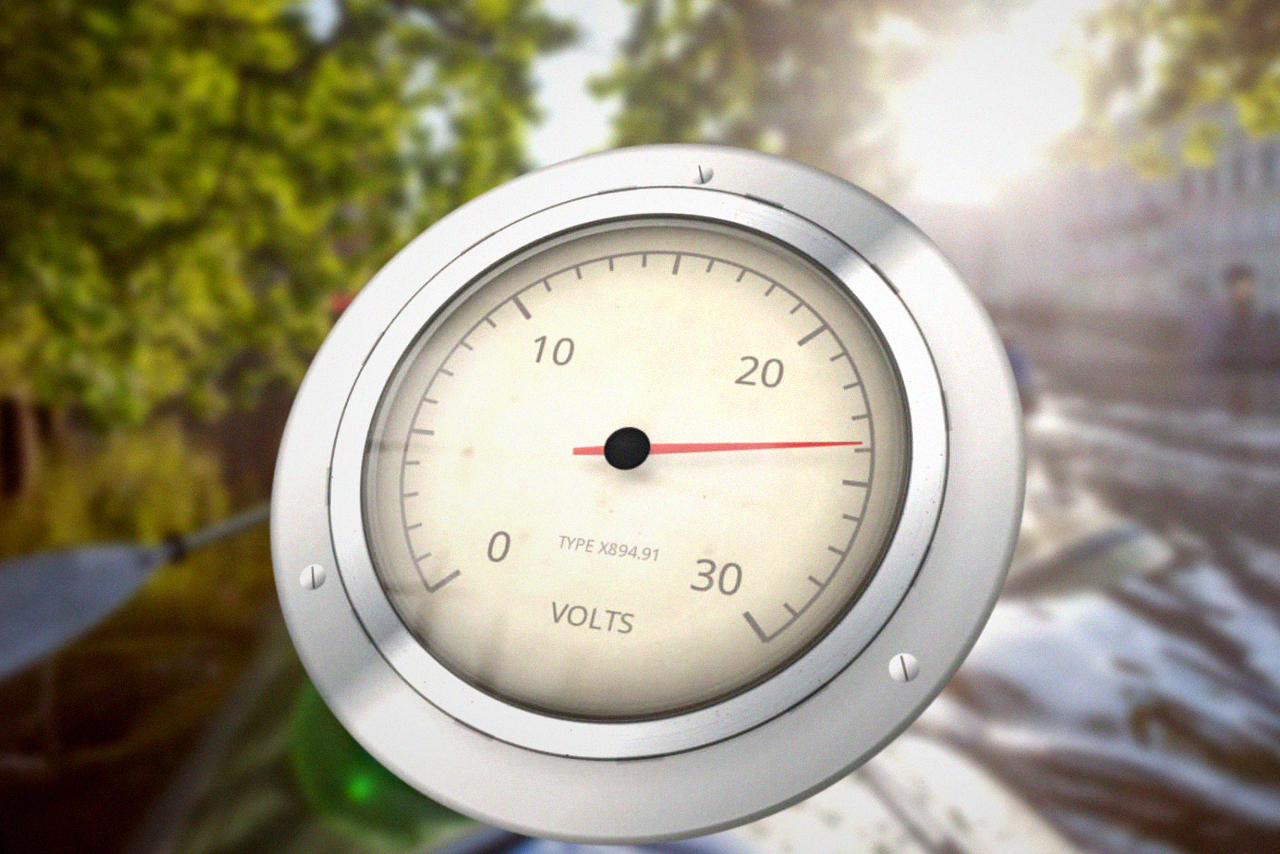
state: 24 V
